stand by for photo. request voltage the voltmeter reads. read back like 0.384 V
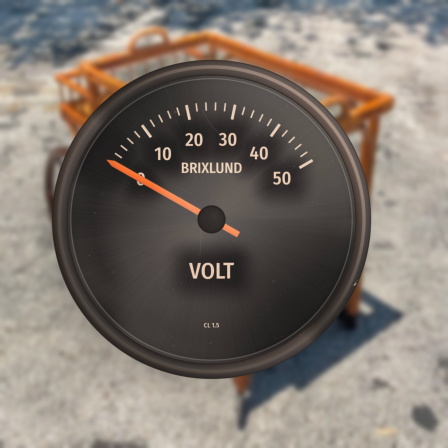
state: 0 V
